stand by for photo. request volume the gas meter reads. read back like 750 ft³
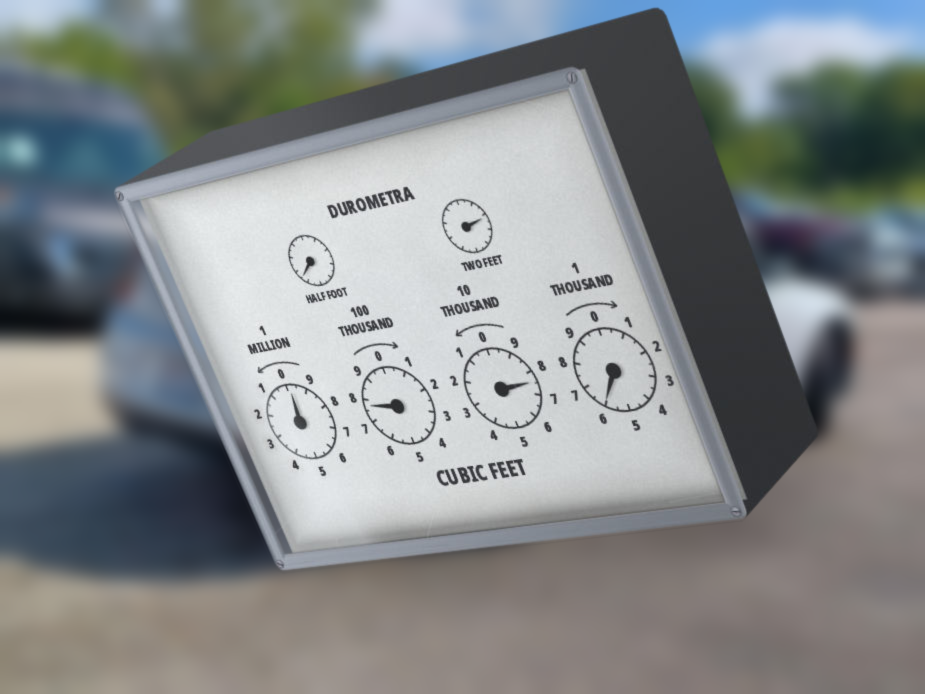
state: 977600 ft³
